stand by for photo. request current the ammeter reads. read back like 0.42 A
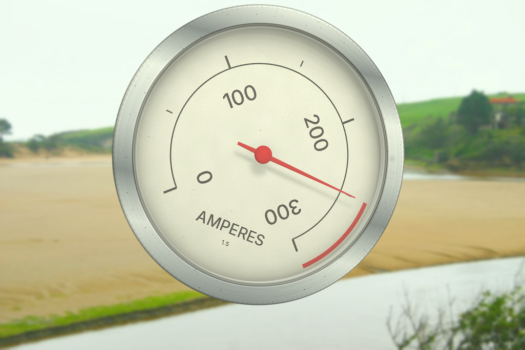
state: 250 A
